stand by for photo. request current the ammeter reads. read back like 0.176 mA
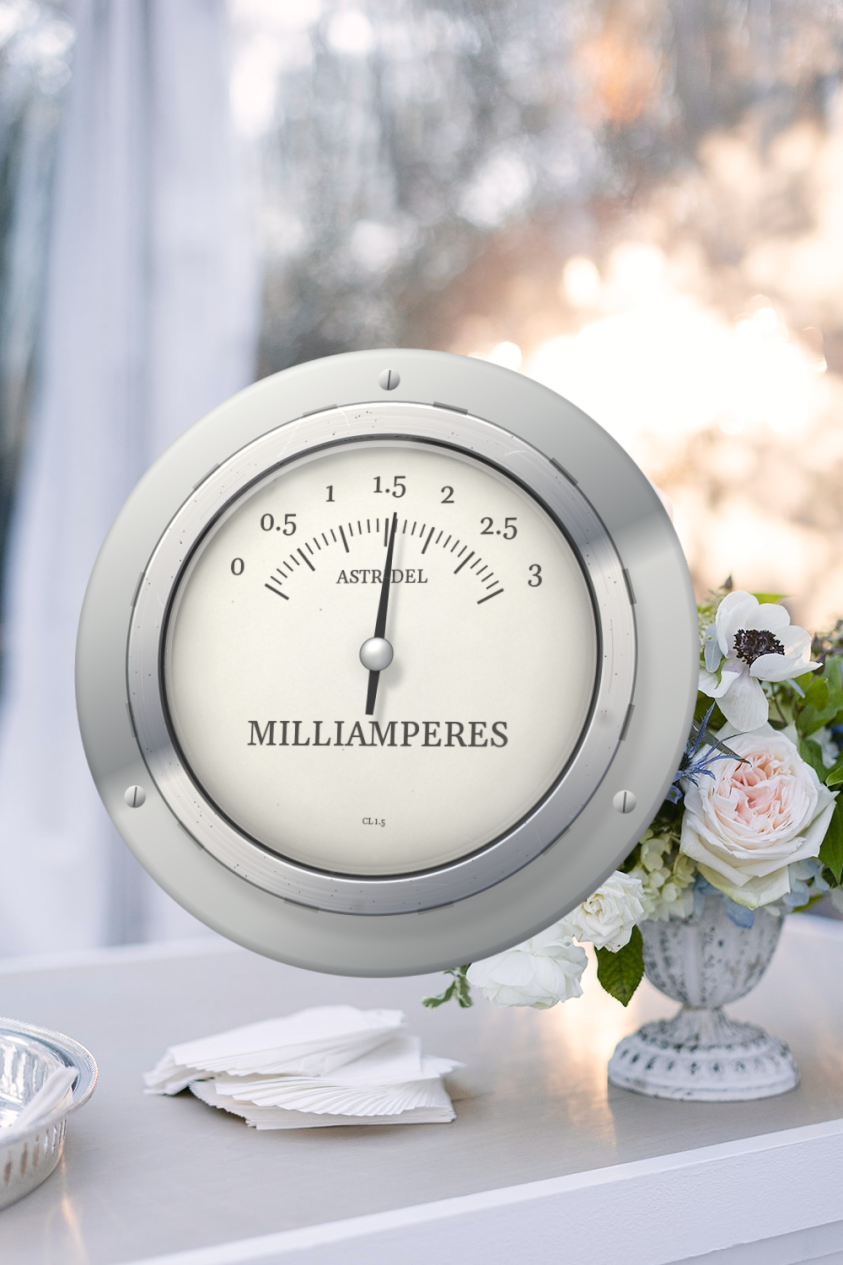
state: 1.6 mA
